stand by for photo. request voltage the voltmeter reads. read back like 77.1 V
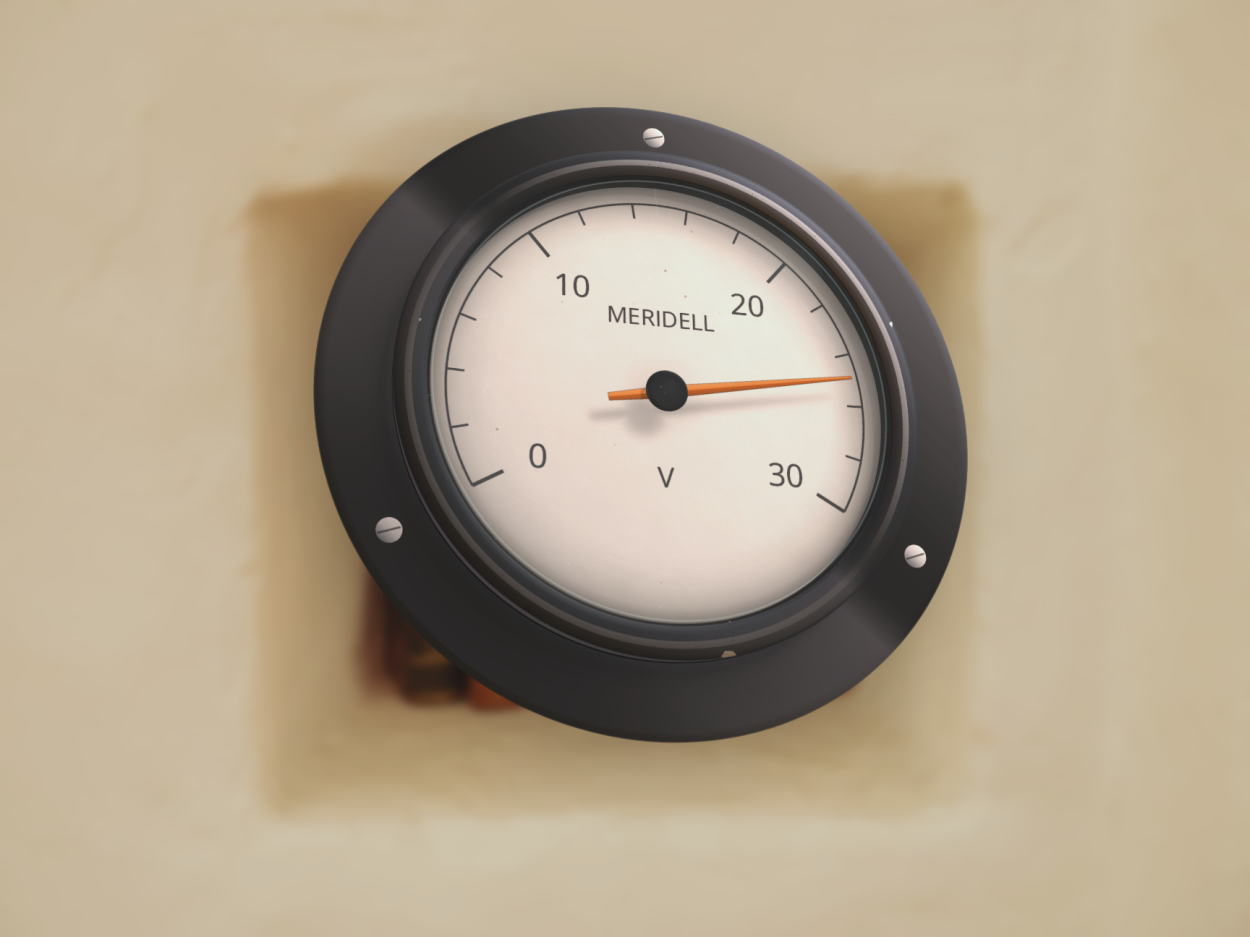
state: 25 V
